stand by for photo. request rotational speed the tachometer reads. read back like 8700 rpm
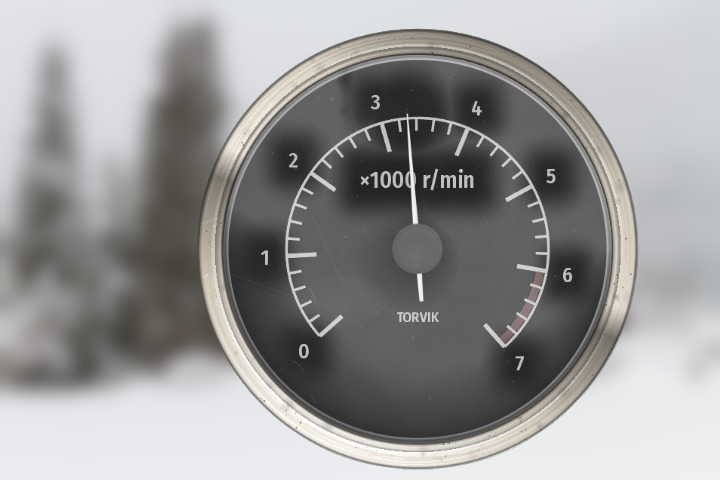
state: 3300 rpm
